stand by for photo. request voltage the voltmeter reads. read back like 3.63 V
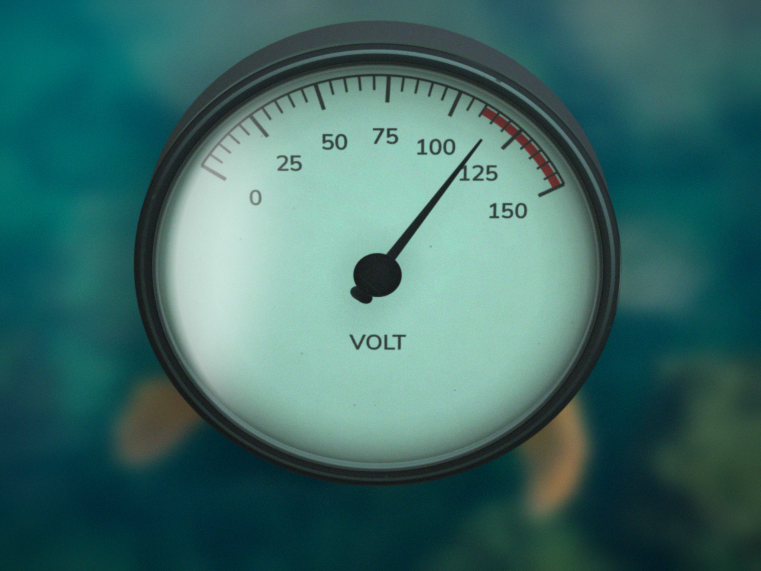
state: 115 V
